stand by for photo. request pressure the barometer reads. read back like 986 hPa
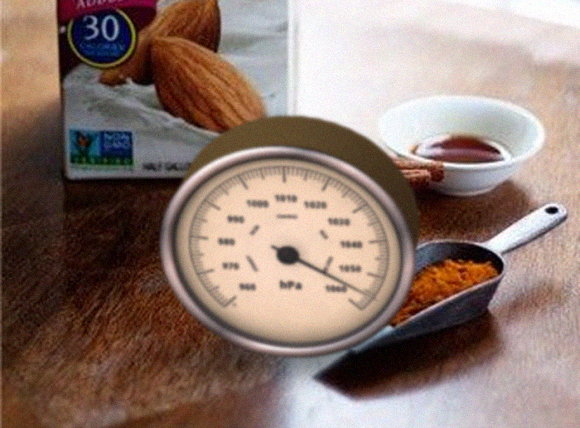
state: 1055 hPa
